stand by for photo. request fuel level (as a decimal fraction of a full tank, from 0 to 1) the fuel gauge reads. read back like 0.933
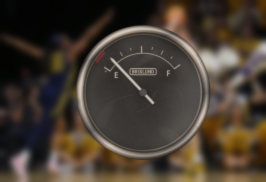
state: 0.125
